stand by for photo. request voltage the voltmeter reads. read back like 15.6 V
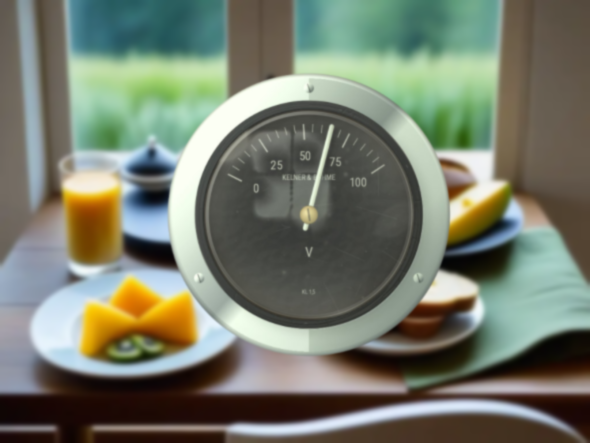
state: 65 V
